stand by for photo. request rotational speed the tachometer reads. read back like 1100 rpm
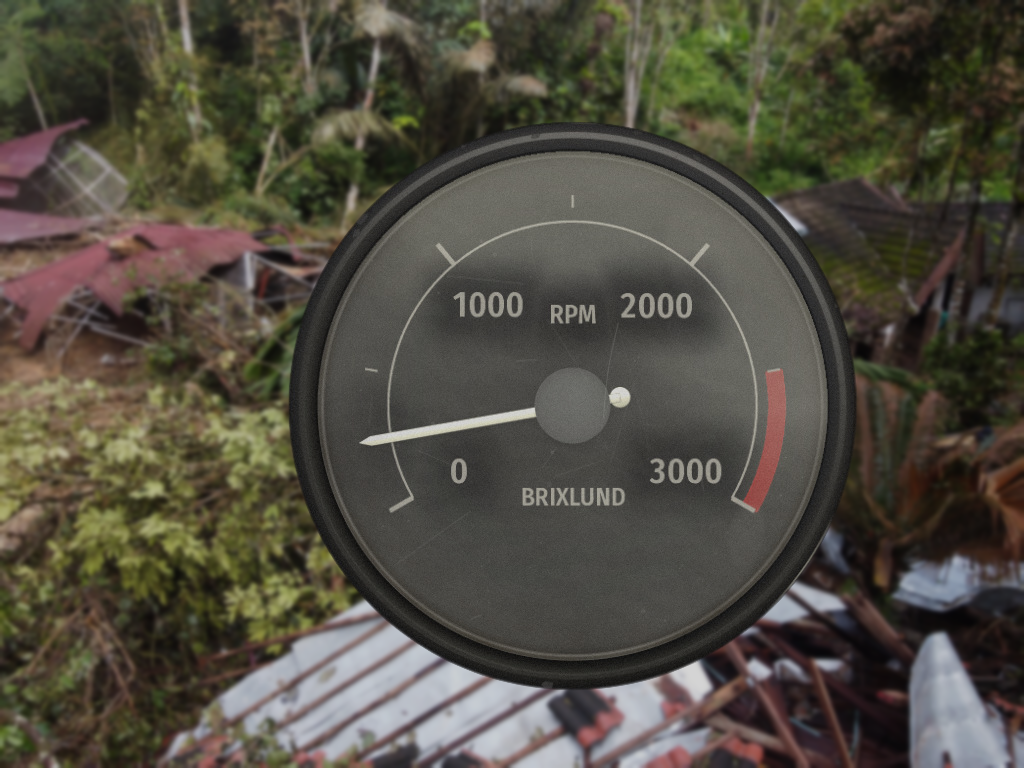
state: 250 rpm
